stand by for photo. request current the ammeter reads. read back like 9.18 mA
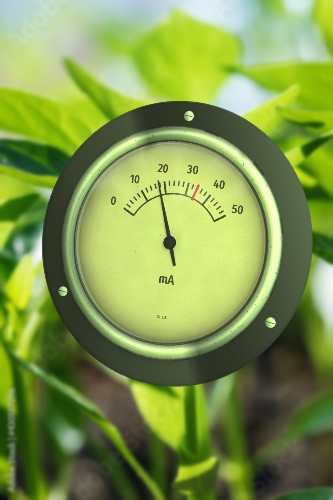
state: 18 mA
